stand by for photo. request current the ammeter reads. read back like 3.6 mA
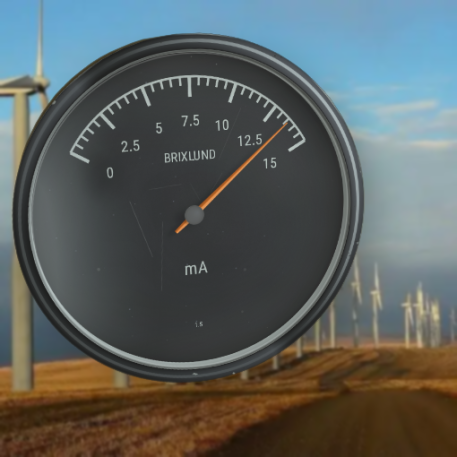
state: 13.5 mA
